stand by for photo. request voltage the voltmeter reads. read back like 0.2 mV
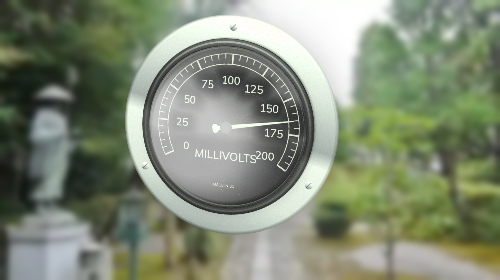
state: 165 mV
